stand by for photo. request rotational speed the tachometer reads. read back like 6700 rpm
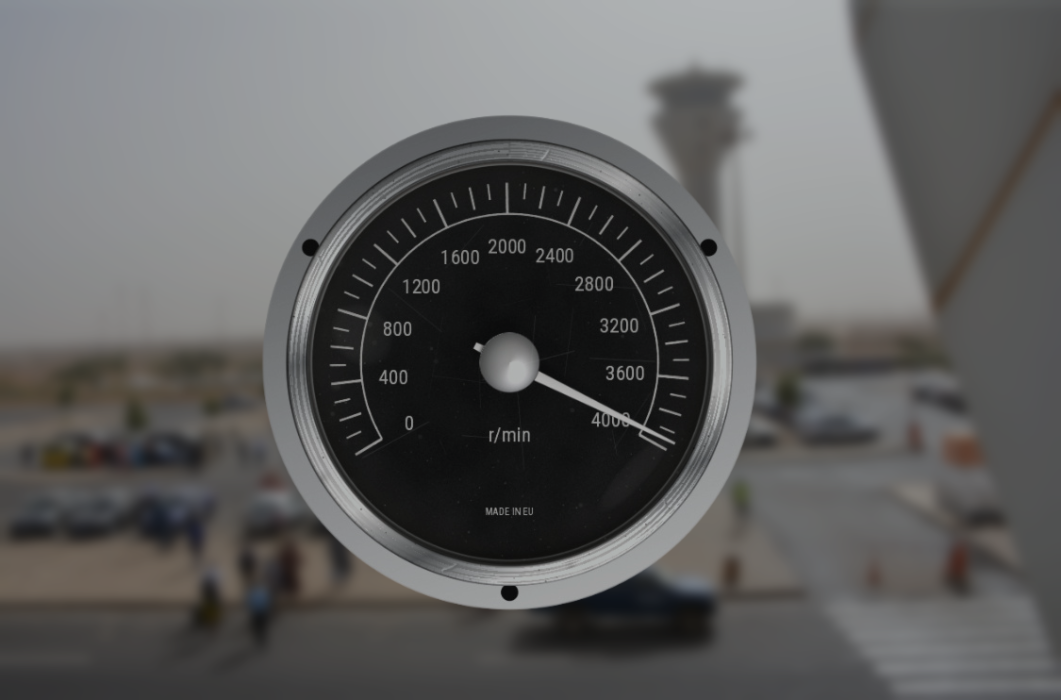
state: 3950 rpm
